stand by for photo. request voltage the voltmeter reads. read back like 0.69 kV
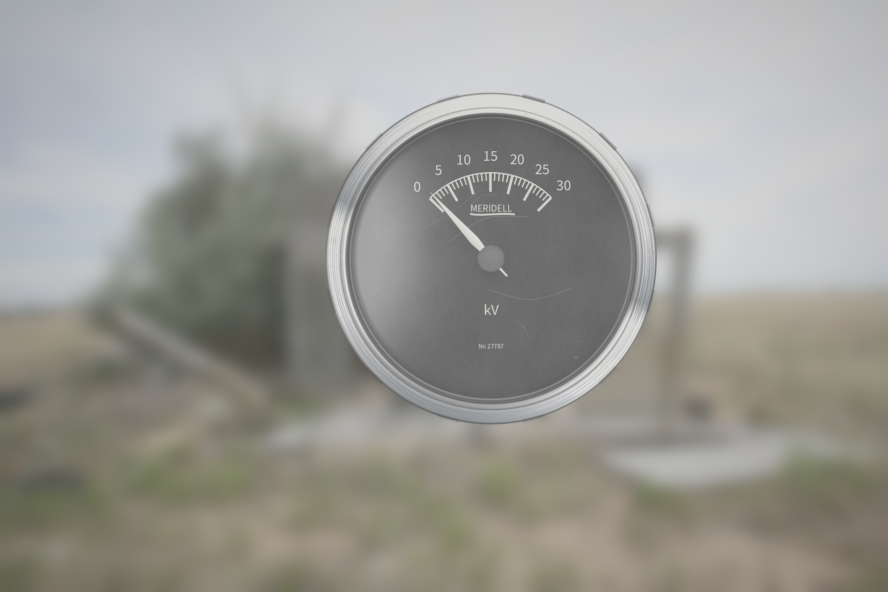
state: 1 kV
